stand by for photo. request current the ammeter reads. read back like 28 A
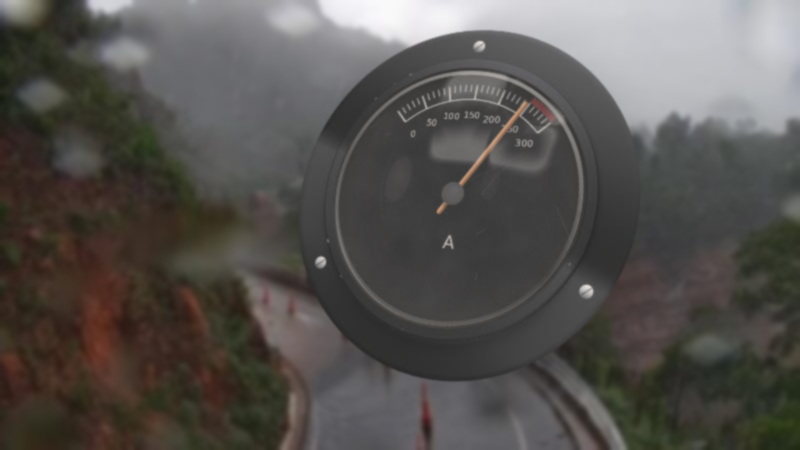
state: 250 A
